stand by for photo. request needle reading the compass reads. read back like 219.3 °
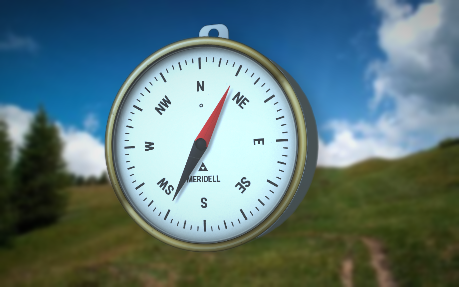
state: 30 °
